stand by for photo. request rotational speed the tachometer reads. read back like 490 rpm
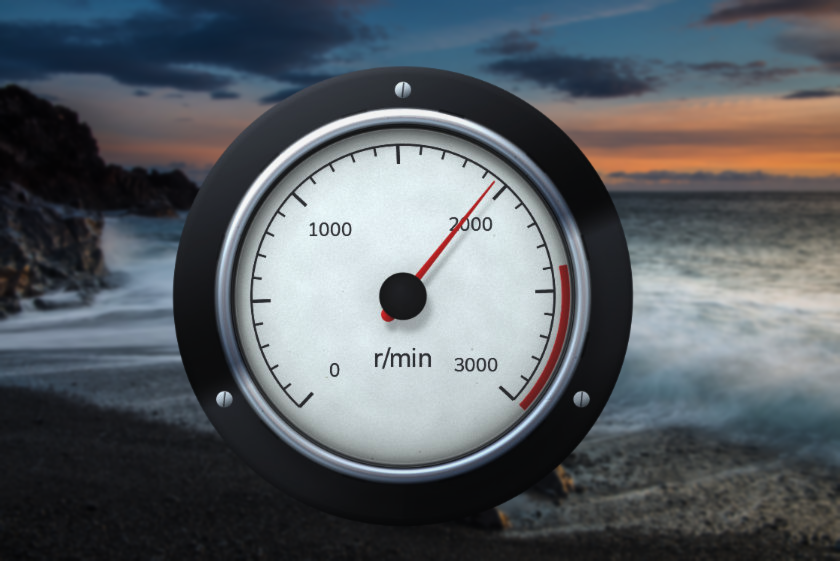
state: 1950 rpm
